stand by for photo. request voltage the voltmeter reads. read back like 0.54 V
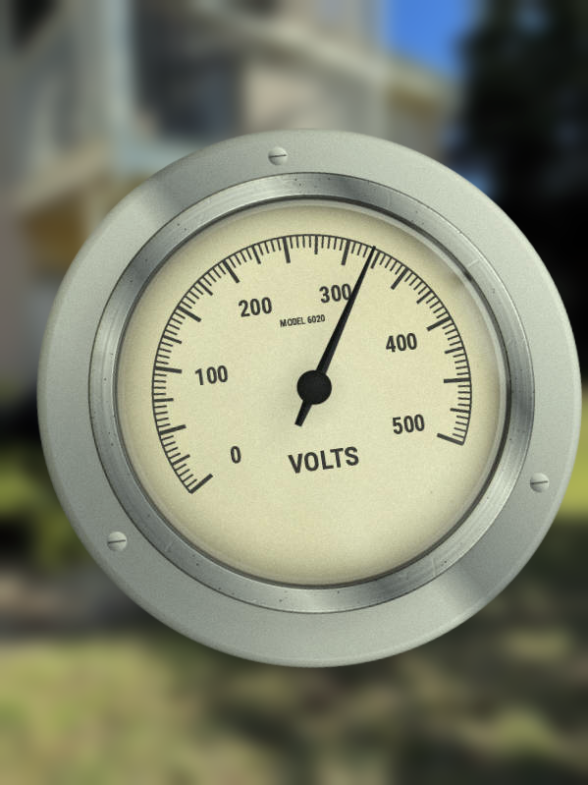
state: 320 V
